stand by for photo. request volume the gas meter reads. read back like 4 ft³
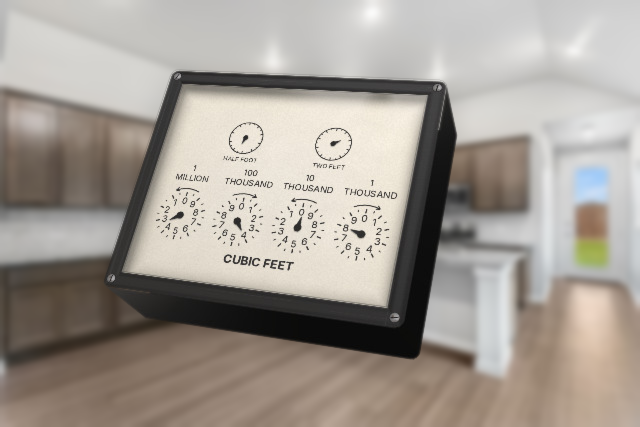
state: 339800 ft³
